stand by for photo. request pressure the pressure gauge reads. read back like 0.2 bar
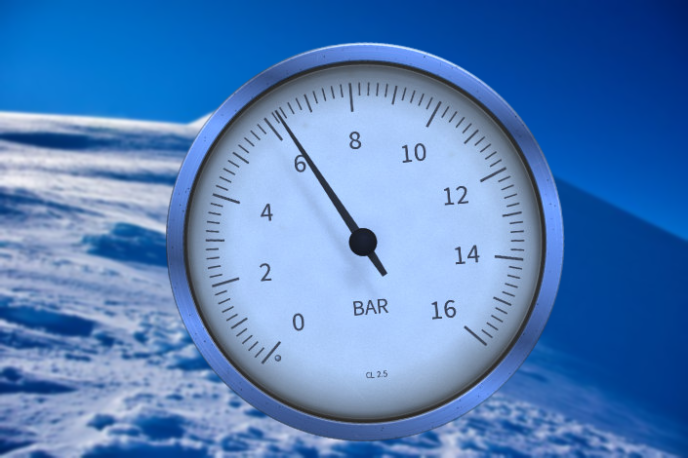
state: 6.3 bar
